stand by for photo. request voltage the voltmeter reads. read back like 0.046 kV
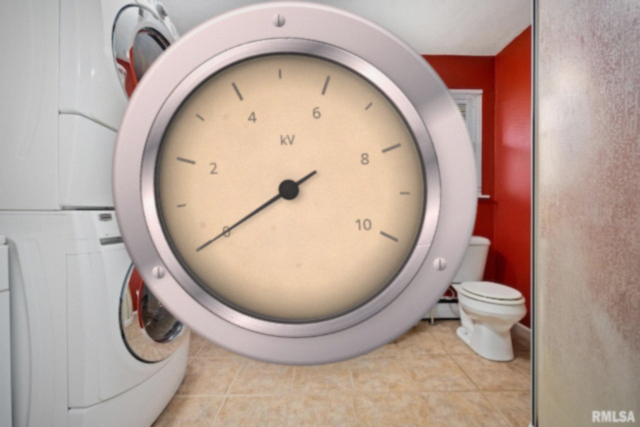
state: 0 kV
